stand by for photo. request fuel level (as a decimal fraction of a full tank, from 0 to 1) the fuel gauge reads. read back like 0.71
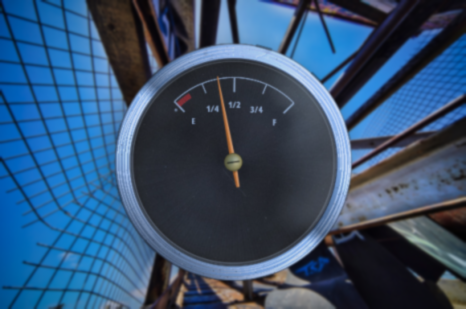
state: 0.375
